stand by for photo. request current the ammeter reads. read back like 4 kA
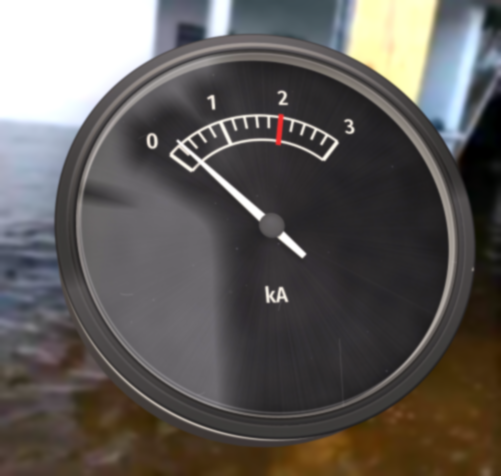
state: 0.2 kA
